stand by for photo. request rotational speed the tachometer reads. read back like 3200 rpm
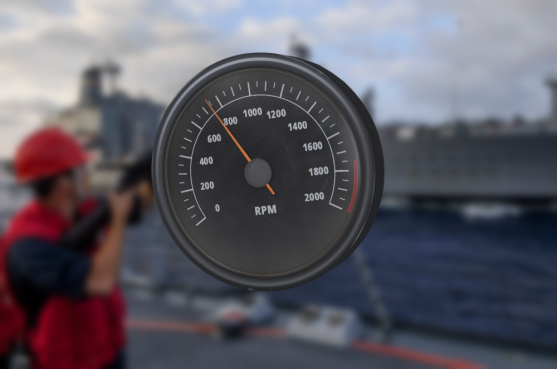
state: 750 rpm
